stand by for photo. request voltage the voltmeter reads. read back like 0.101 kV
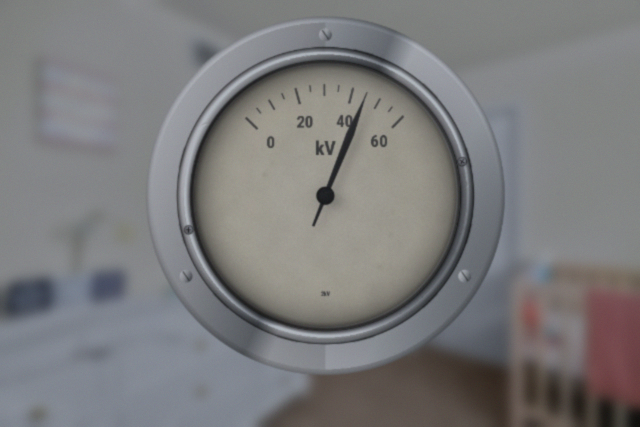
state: 45 kV
